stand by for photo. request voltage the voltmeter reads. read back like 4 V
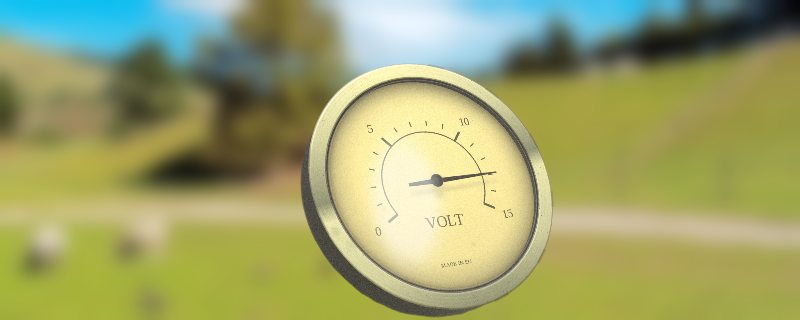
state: 13 V
